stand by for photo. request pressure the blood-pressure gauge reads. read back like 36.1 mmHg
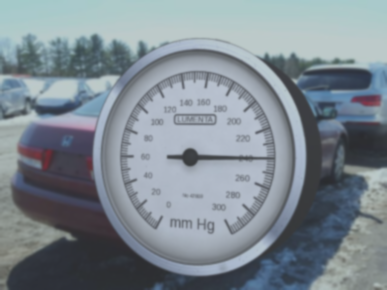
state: 240 mmHg
